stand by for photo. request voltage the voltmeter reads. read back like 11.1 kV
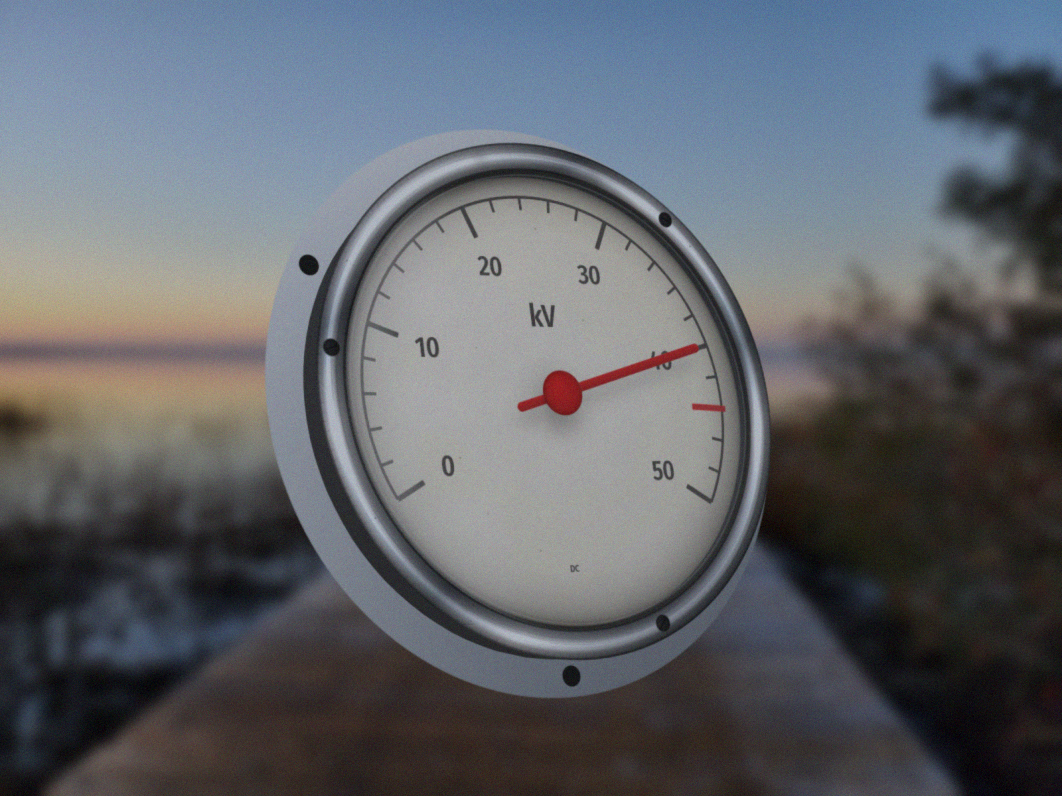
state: 40 kV
